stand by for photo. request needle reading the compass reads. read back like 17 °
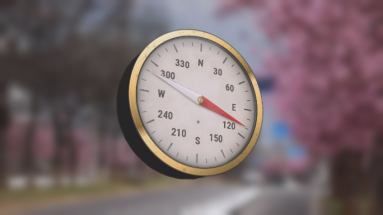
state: 110 °
